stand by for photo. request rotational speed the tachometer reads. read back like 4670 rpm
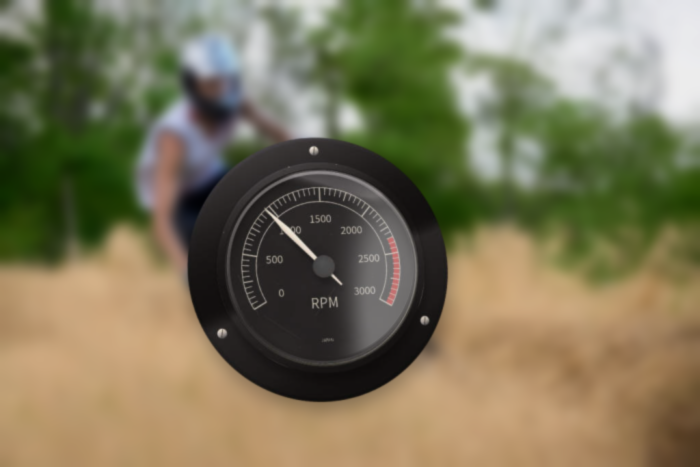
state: 950 rpm
